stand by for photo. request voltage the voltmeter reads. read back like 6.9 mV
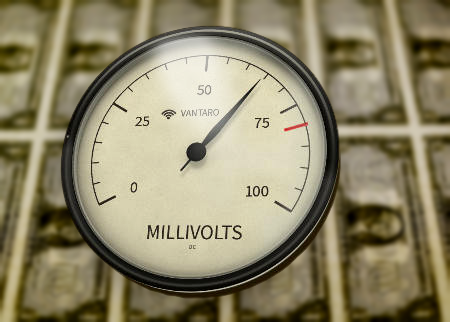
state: 65 mV
